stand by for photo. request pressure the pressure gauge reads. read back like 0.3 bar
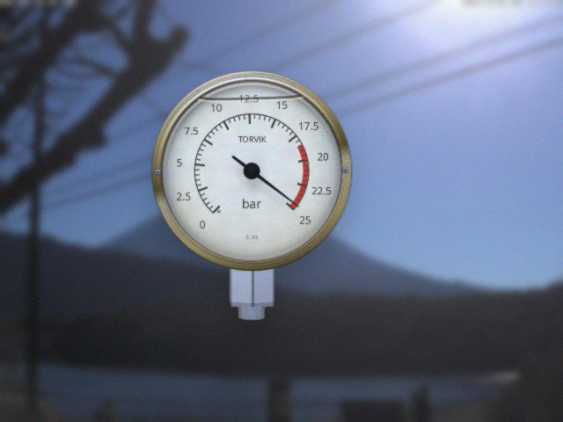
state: 24.5 bar
